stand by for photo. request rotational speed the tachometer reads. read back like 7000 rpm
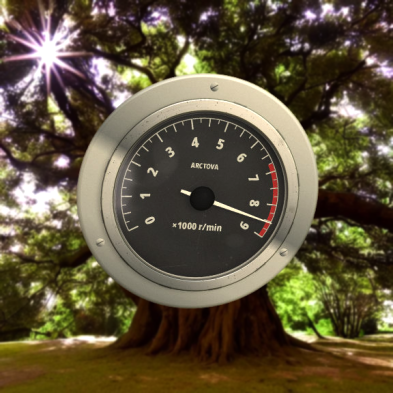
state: 8500 rpm
